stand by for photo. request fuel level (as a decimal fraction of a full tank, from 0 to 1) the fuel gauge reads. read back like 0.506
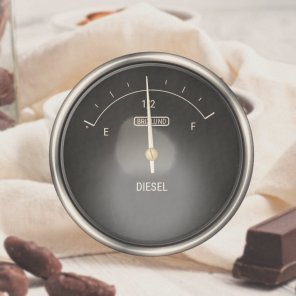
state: 0.5
